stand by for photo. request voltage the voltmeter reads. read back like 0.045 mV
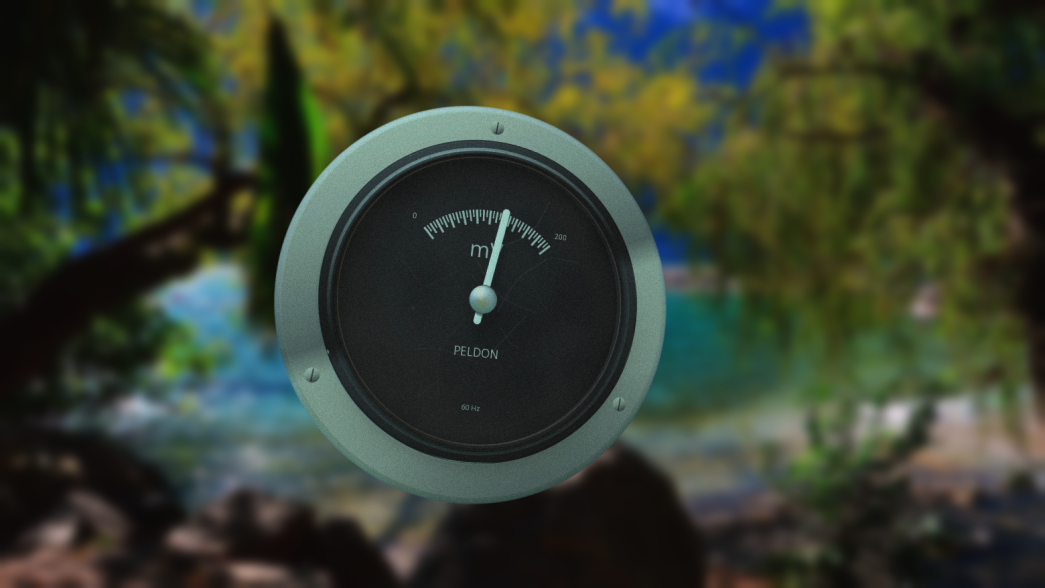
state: 120 mV
